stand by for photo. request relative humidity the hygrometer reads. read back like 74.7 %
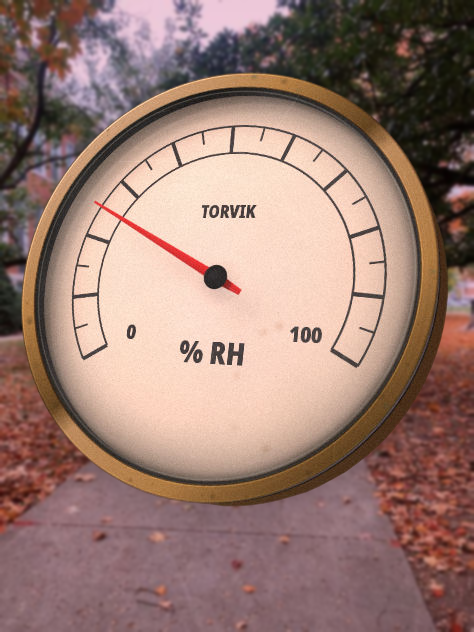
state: 25 %
